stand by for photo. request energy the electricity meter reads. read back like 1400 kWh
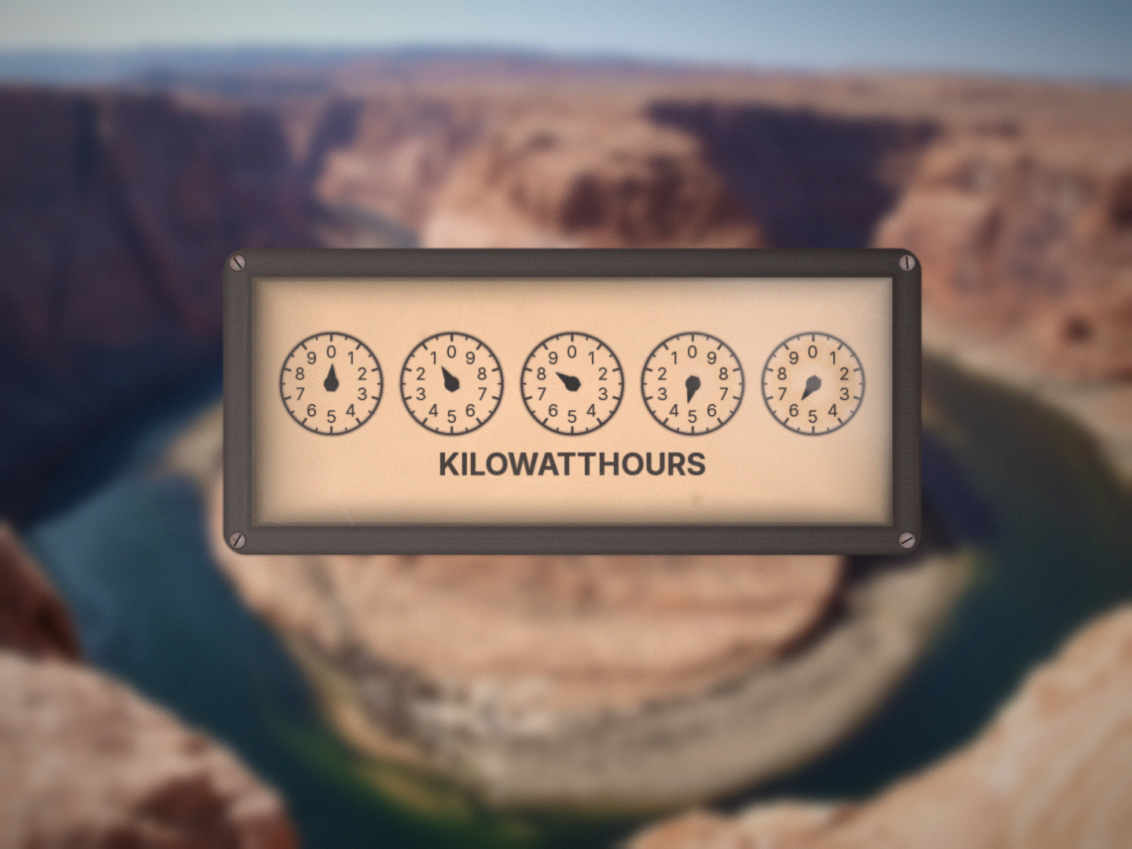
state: 846 kWh
